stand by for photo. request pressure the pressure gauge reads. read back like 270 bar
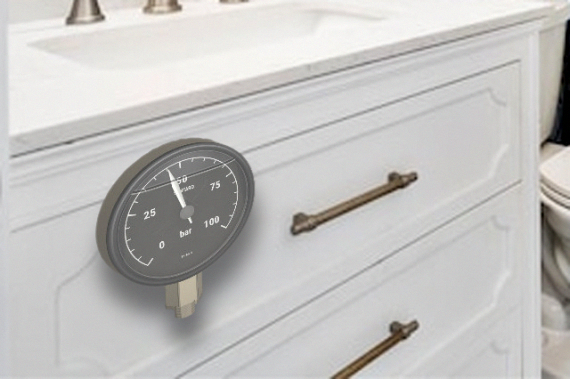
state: 45 bar
